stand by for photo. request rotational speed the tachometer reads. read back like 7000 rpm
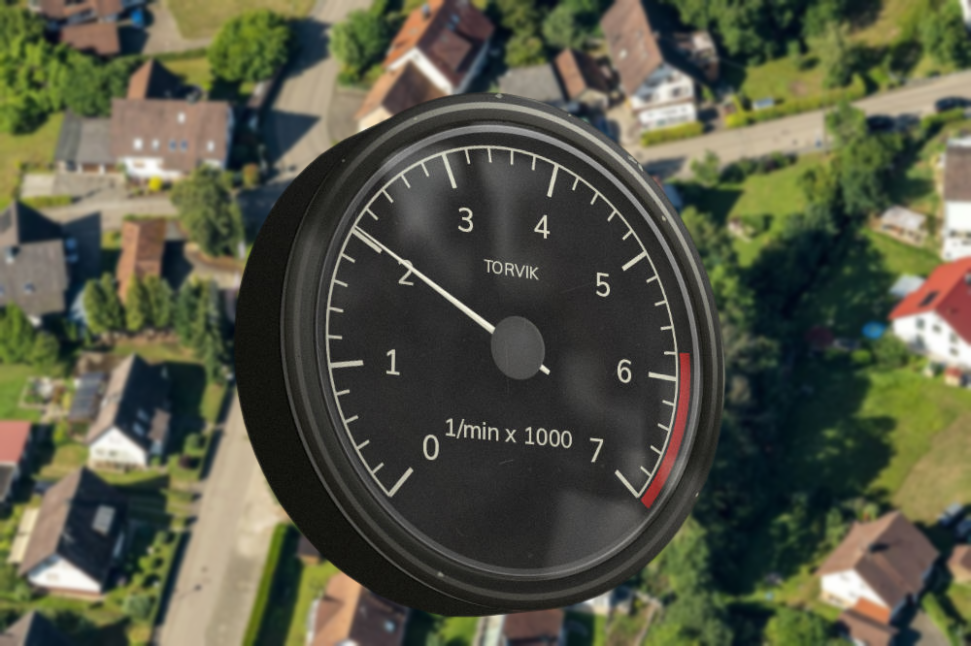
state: 2000 rpm
